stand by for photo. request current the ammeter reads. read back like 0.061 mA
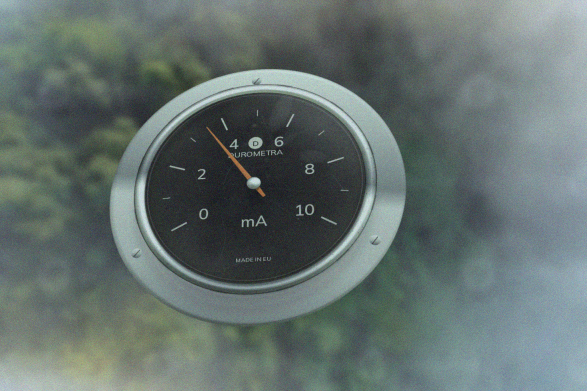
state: 3.5 mA
